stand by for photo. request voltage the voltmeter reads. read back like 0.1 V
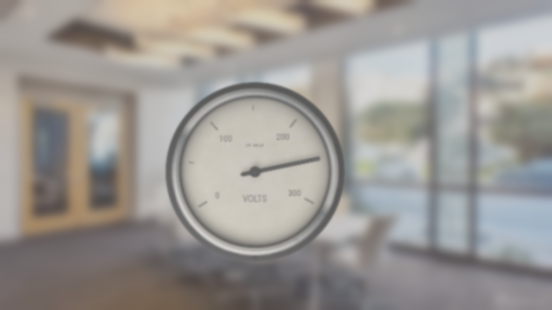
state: 250 V
